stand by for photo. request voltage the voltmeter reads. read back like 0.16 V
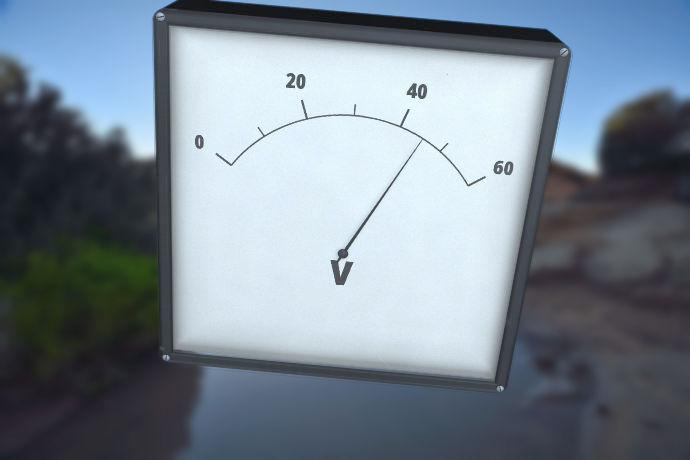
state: 45 V
